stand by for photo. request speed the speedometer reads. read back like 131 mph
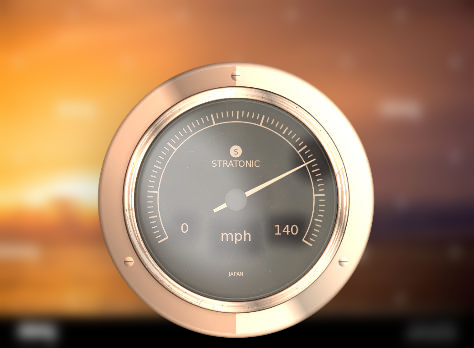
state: 106 mph
